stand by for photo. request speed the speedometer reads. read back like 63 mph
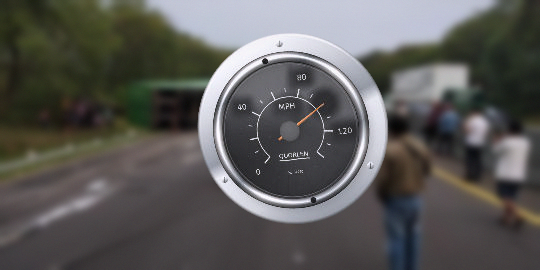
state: 100 mph
